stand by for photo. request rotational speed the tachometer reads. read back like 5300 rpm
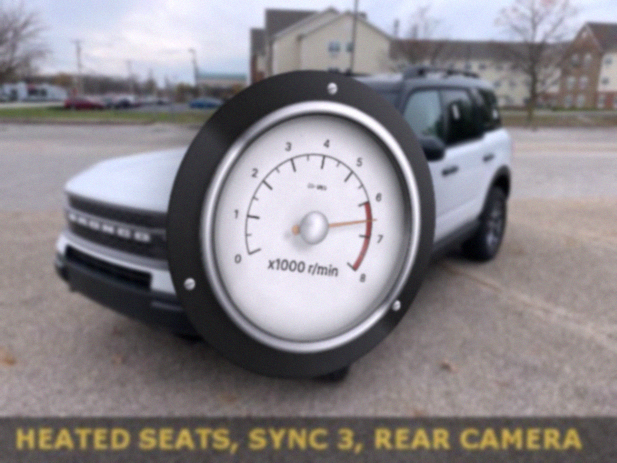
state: 6500 rpm
